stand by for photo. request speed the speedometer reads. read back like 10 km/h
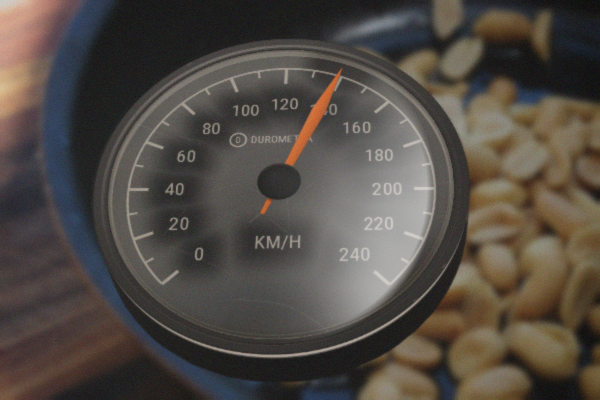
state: 140 km/h
